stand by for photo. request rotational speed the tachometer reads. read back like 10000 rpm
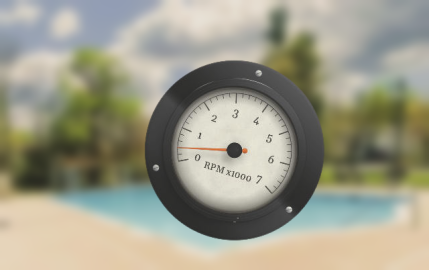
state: 400 rpm
